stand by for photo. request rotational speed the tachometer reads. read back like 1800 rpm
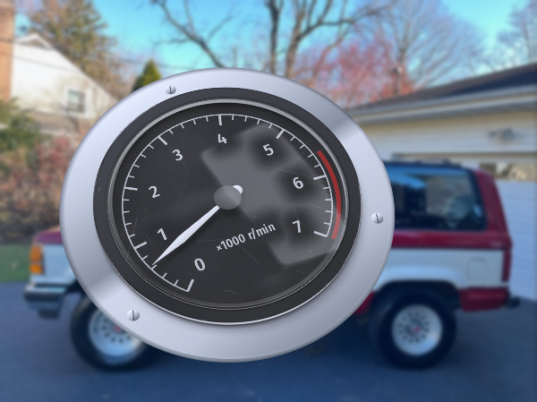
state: 600 rpm
